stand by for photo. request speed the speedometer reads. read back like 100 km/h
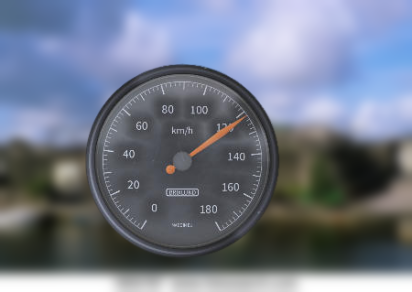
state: 122 km/h
